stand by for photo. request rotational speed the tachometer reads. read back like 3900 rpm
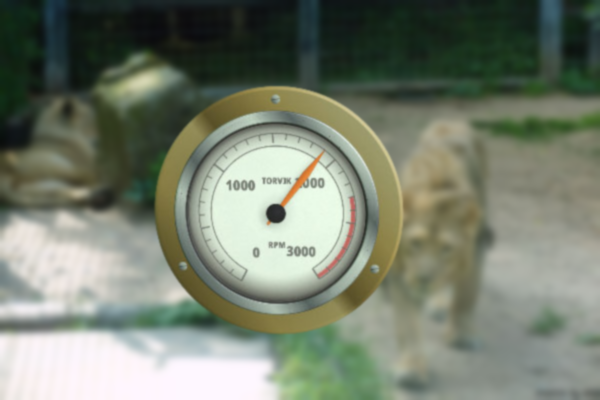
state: 1900 rpm
